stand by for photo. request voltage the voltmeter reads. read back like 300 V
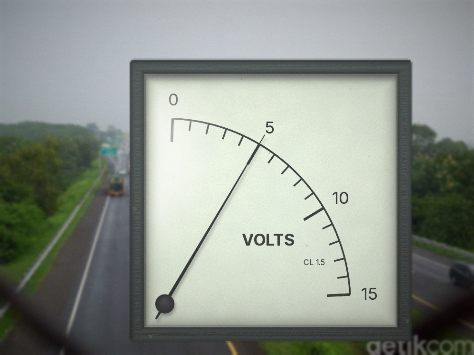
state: 5 V
